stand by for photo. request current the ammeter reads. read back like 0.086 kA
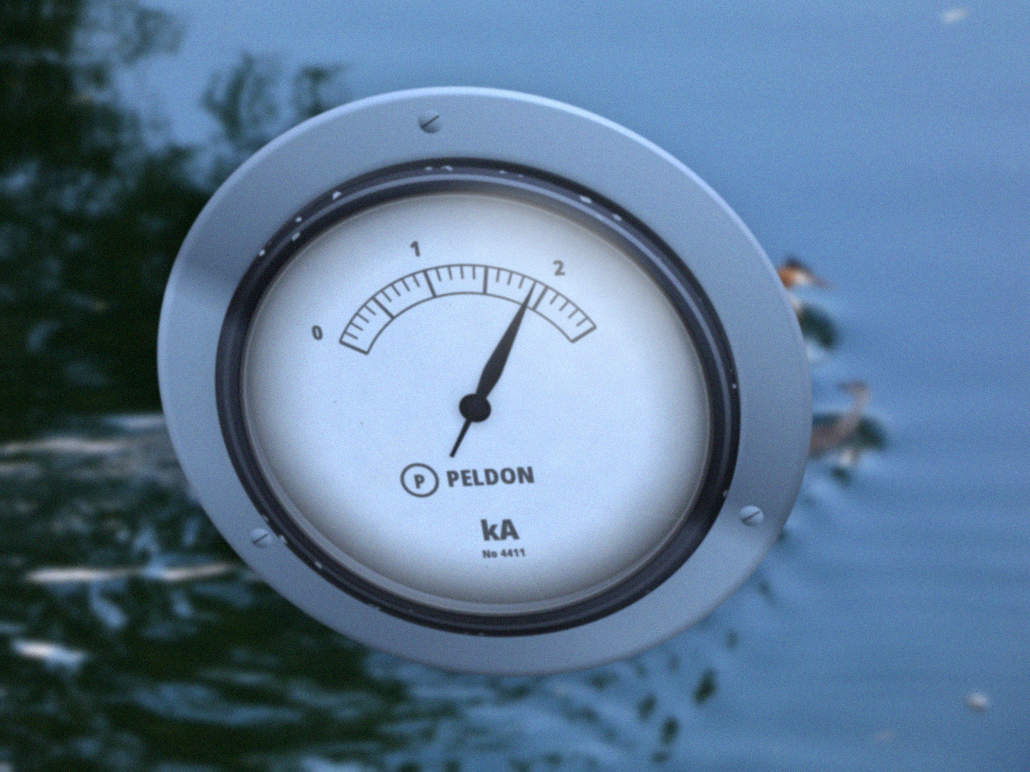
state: 1.9 kA
